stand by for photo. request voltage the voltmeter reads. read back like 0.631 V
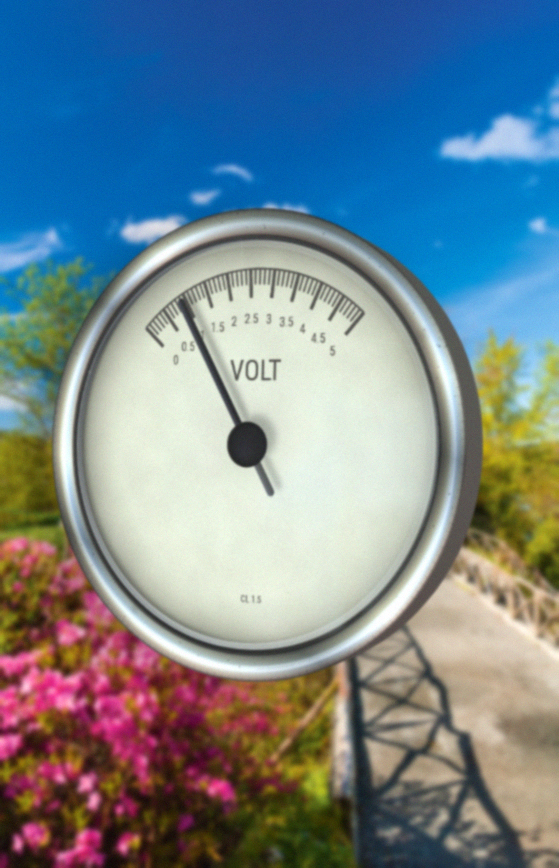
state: 1 V
